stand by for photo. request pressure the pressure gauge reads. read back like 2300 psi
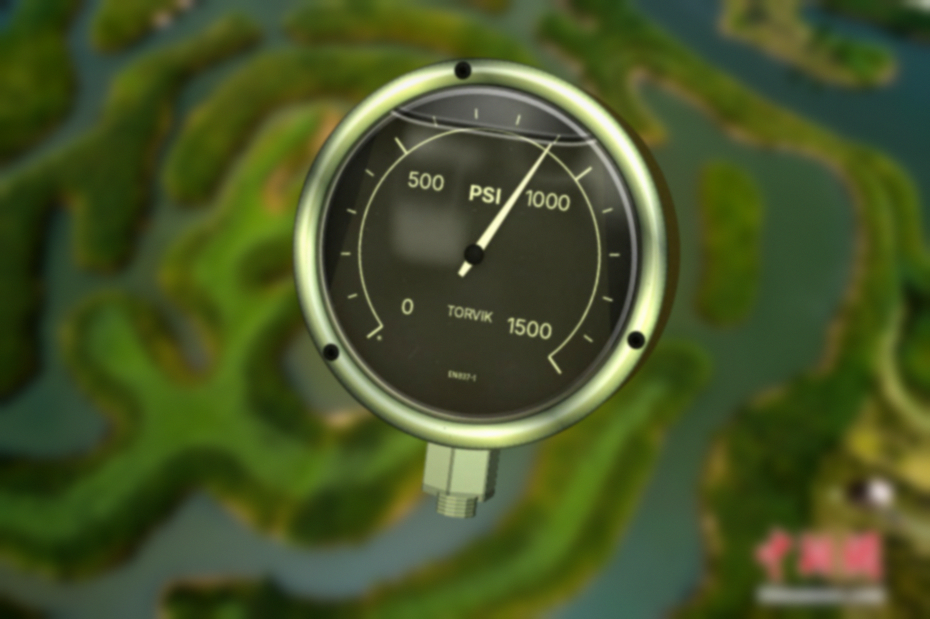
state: 900 psi
